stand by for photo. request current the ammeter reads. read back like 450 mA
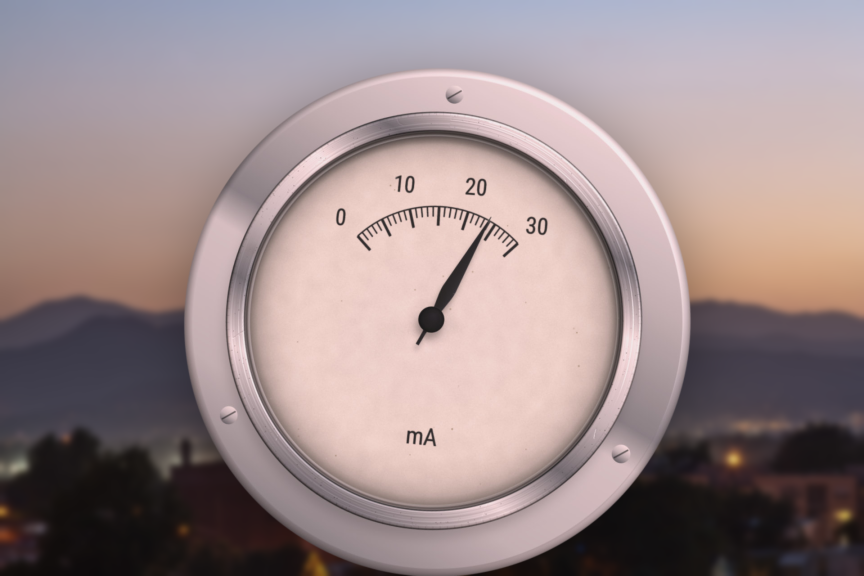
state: 24 mA
